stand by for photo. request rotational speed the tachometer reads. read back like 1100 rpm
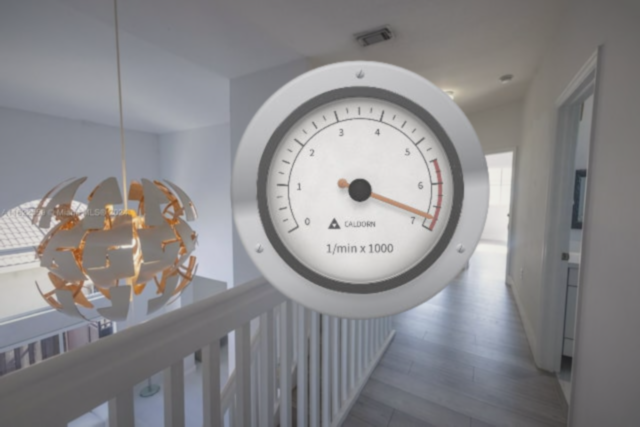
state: 6750 rpm
